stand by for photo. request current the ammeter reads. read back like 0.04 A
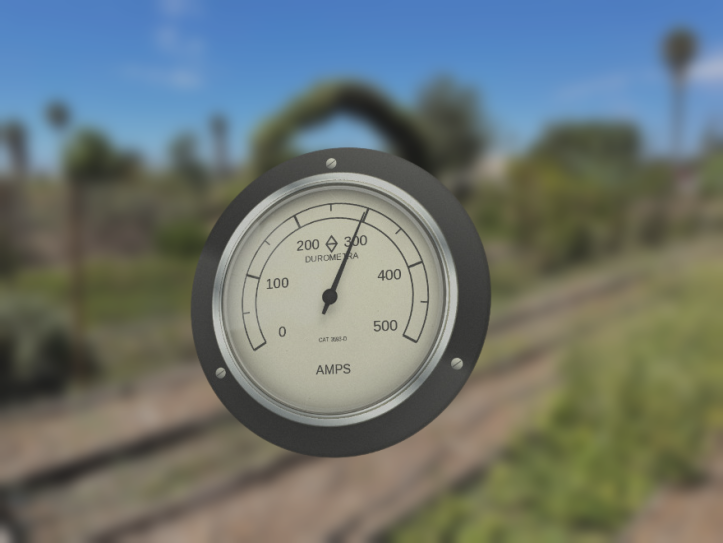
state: 300 A
